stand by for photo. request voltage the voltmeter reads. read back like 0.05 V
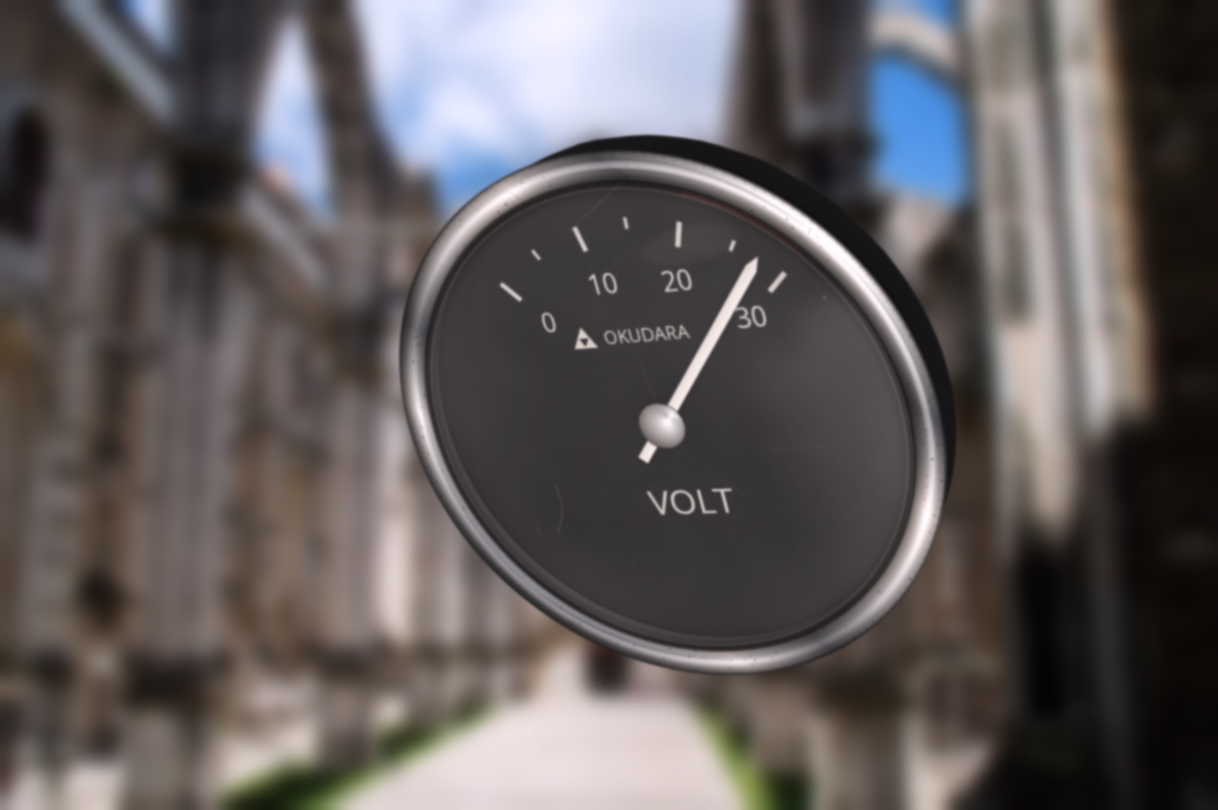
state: 27.5 V
